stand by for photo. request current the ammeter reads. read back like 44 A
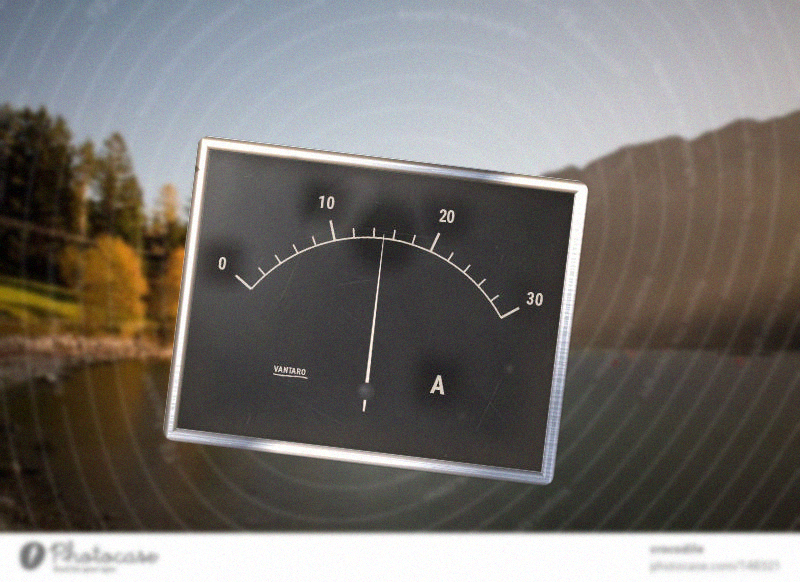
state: 15 A
